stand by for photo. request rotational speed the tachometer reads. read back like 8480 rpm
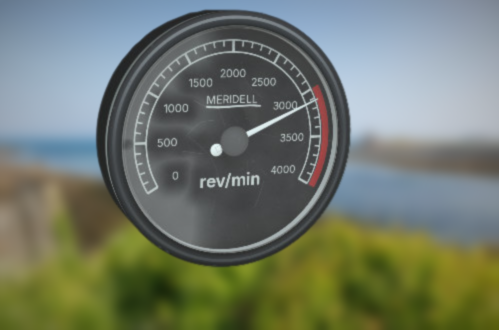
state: 3100 rpm
